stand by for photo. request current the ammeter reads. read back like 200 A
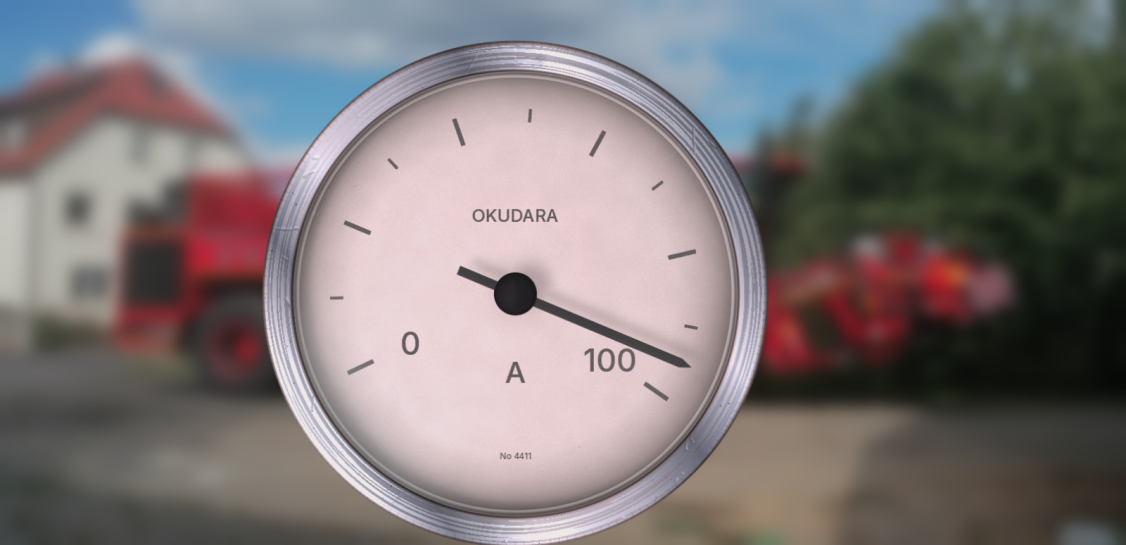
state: 95 A
